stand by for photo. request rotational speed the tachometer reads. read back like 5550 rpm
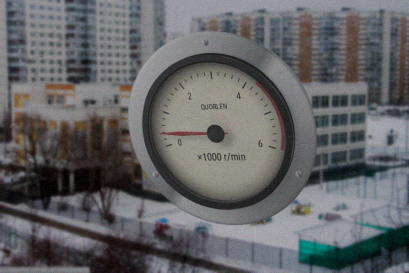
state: 400 rpm
